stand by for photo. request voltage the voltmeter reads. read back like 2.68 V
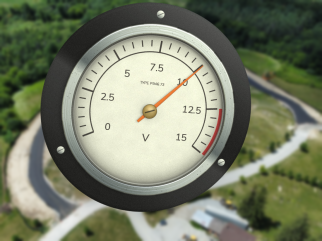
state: 10 V
